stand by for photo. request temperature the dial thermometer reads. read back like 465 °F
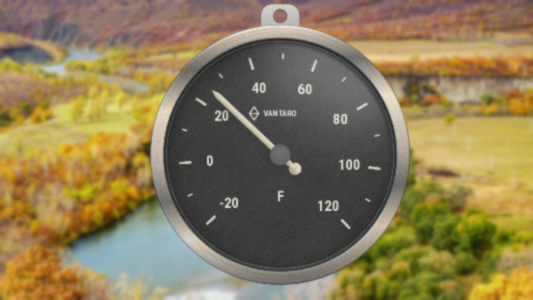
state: 25 °F
